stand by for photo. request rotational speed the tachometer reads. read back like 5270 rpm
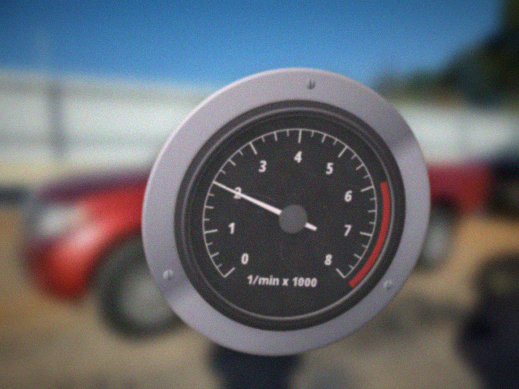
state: 2000 rpm
